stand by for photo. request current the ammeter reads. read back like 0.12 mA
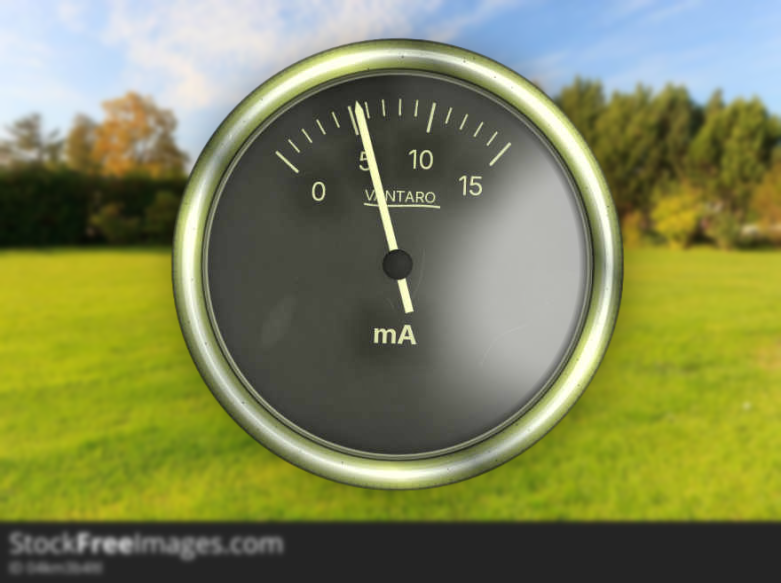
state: 5.5 mA
